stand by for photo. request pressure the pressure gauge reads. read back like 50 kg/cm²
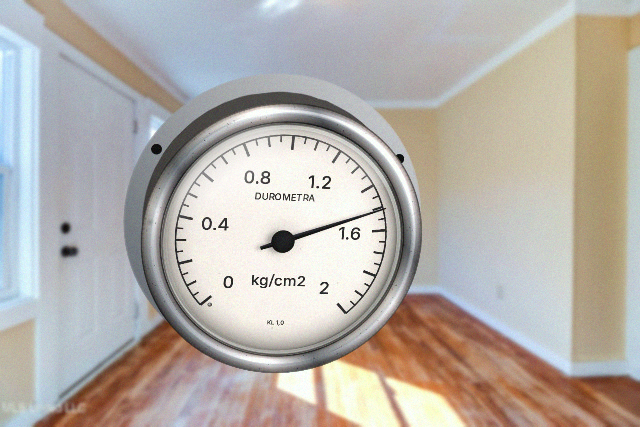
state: 1.5 kg/cm²
